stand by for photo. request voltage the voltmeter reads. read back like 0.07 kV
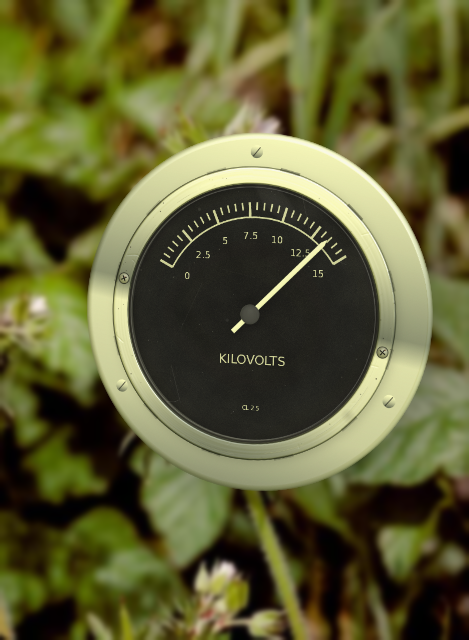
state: 13.5 kV
